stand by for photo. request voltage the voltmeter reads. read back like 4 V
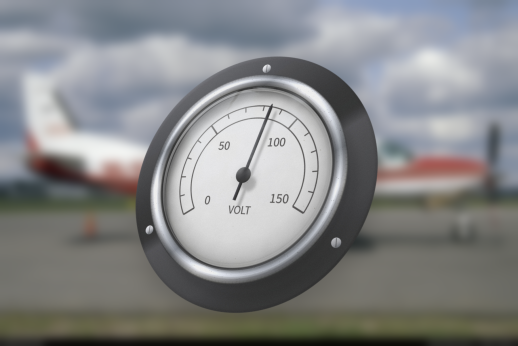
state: 85 V
